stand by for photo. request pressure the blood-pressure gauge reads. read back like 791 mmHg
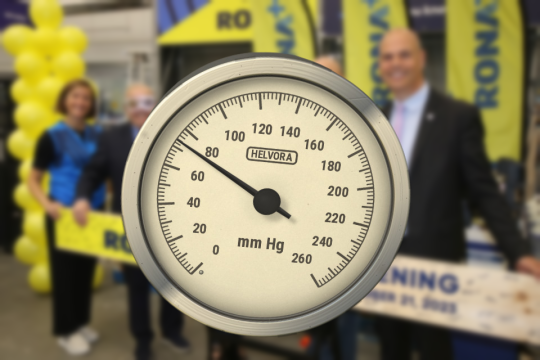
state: 74 mmHg
